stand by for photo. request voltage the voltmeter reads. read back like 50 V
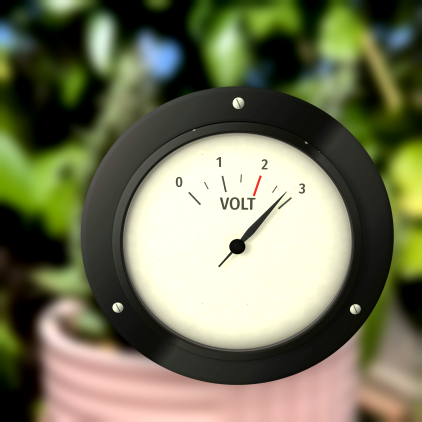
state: 2.75 V
